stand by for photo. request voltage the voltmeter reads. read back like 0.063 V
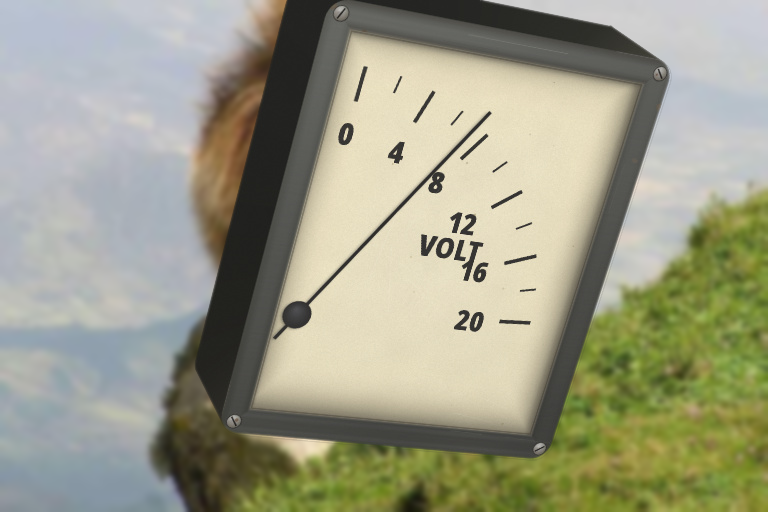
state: 7 V
